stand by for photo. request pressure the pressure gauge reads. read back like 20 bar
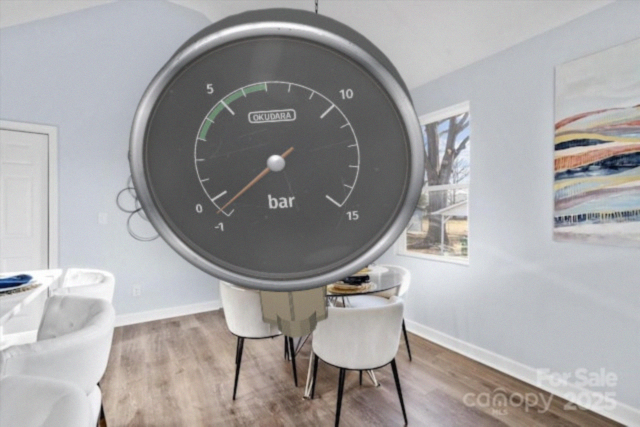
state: -0.5 bar
